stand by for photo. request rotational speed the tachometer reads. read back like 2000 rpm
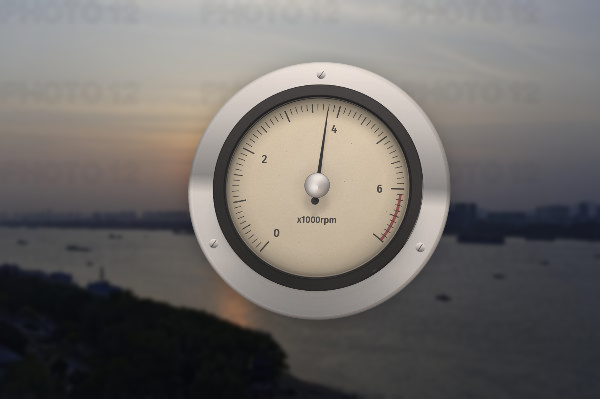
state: 3800 rpm
